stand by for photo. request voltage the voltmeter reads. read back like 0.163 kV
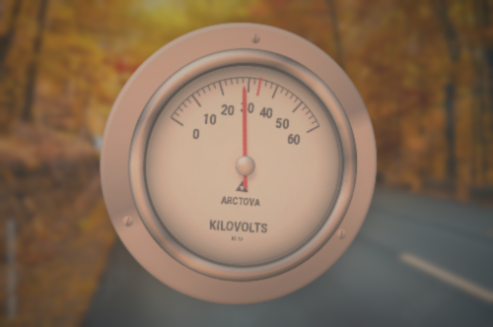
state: 28 kV
